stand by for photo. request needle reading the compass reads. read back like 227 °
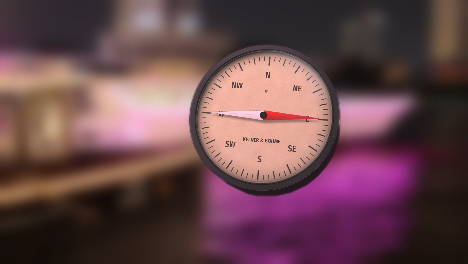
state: 90 °
